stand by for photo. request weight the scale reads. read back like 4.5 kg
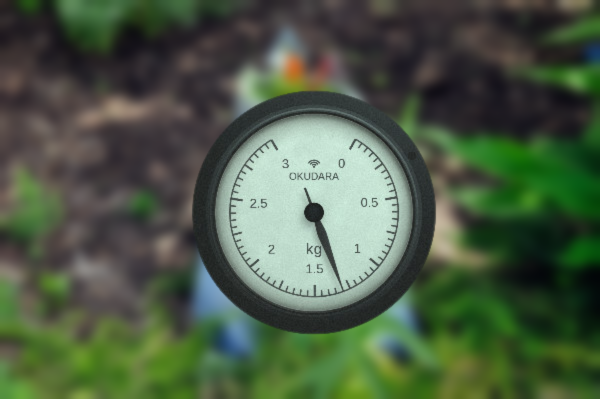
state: 1.3 kg
